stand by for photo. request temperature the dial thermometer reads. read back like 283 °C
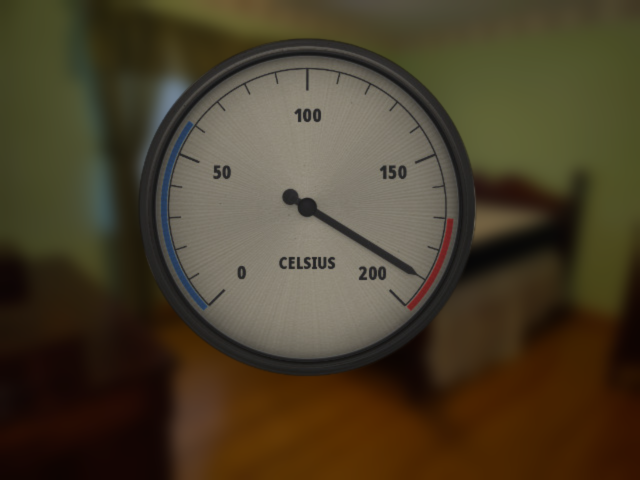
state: 190 °C
